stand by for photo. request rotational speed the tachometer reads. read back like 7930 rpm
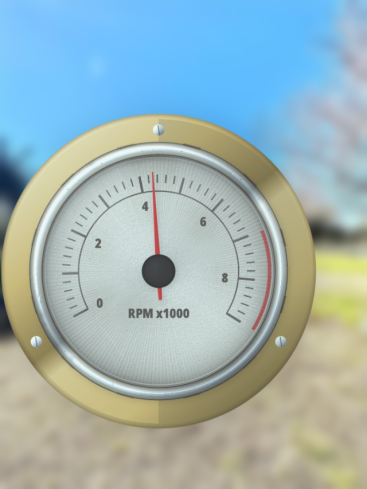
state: 4300 rpm
